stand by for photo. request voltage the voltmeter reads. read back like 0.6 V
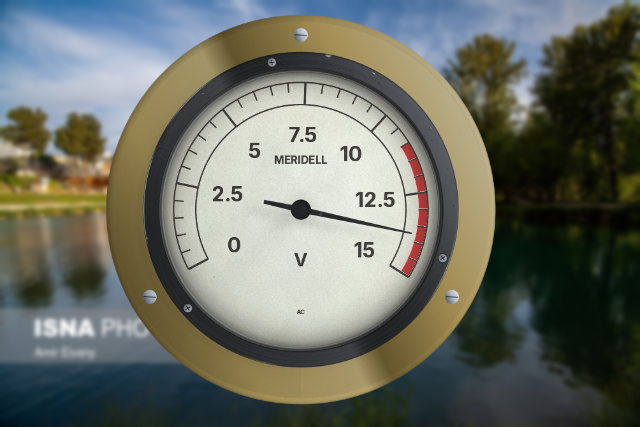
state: 13.75 V
